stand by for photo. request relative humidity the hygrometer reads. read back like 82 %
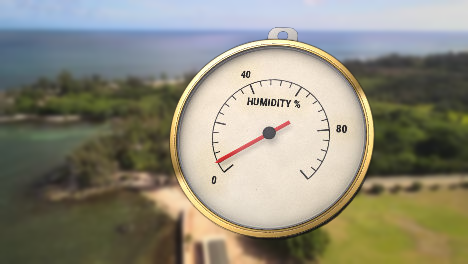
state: 4 %
